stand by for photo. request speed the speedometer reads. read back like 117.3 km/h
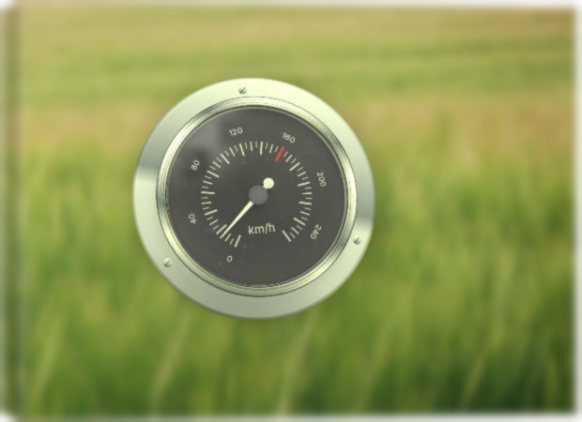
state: 15 km/h
